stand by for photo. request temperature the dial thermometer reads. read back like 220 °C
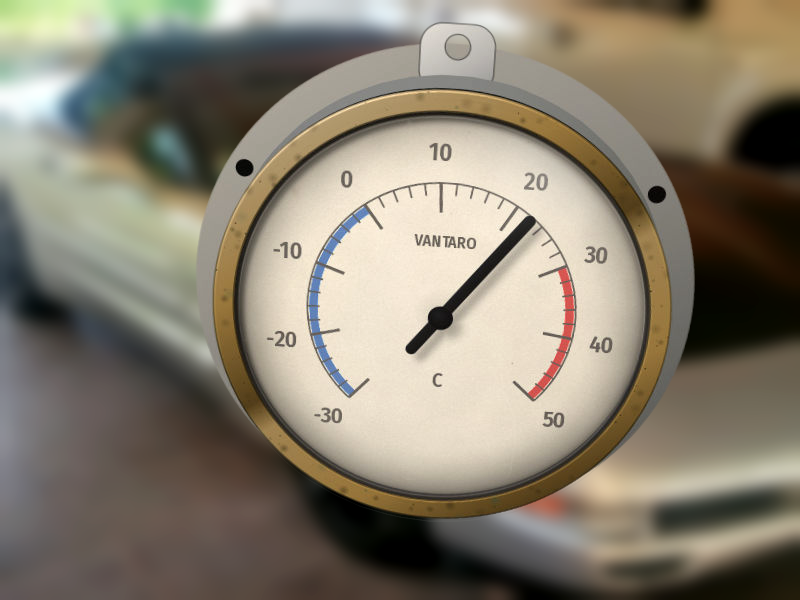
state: 22 °C
